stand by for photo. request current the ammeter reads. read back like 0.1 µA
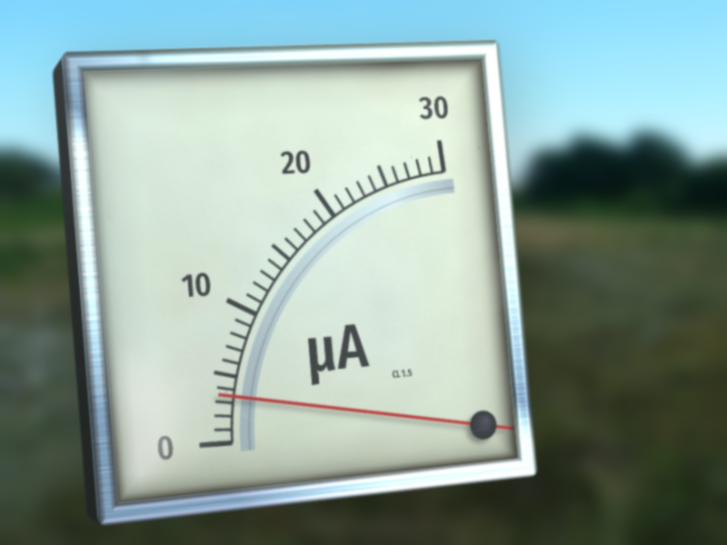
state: 3.5 µA
